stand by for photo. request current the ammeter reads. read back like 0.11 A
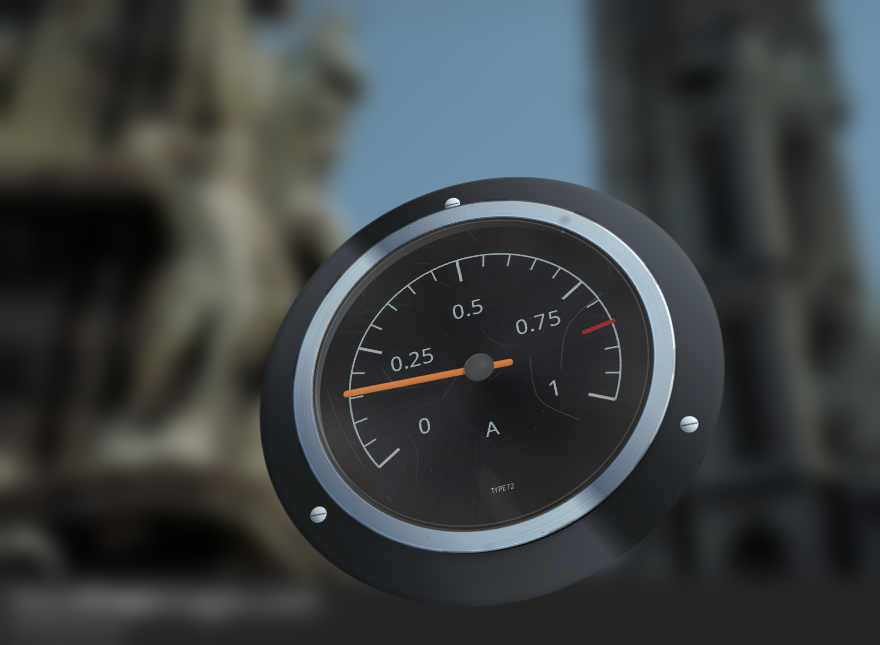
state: 0.15 A
